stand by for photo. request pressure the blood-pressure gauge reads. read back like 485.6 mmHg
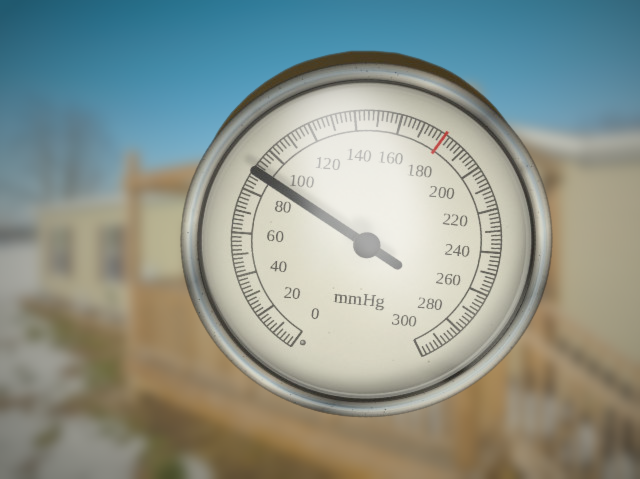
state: 90 mmHg
